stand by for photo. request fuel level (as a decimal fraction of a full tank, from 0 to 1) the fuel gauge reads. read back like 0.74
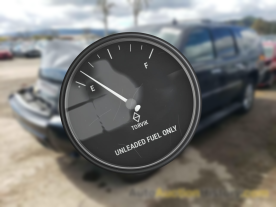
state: 0.125
